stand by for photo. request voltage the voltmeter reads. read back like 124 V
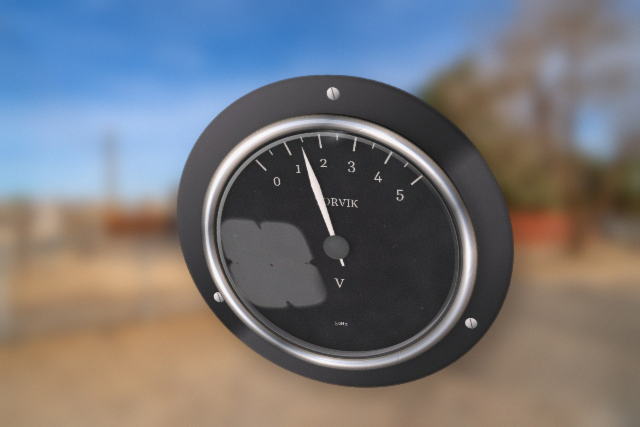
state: 1.5 V
